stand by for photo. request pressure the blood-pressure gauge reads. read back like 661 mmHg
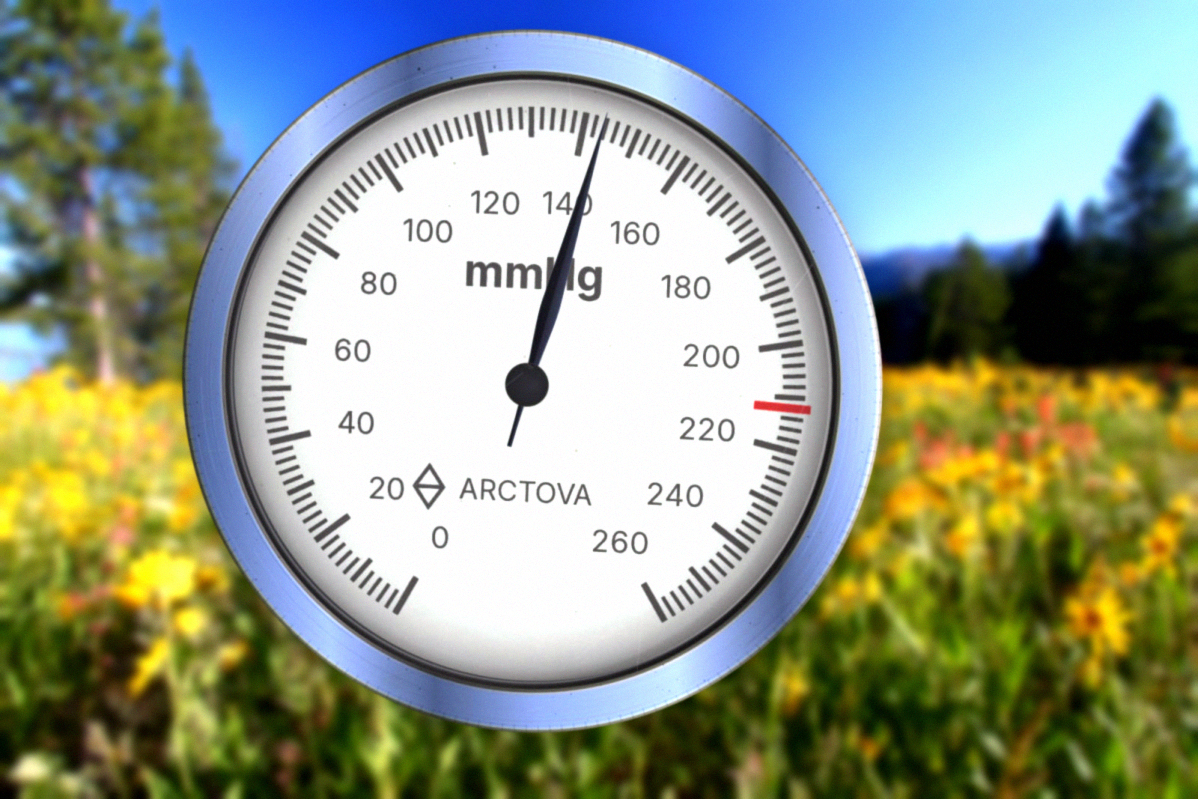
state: 144 mmHg
